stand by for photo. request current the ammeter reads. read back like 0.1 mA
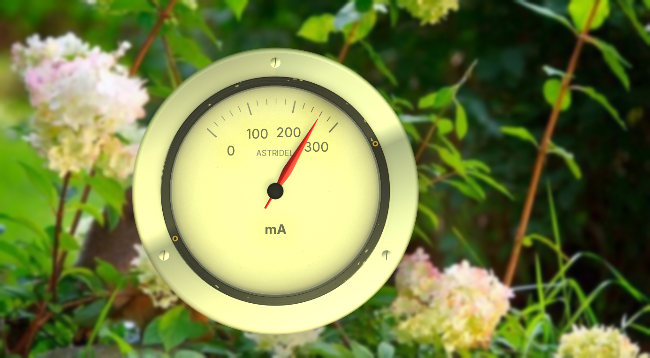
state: 260 mA
